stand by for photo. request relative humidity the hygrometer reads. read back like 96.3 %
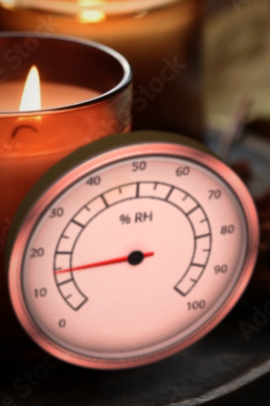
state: 15 %
